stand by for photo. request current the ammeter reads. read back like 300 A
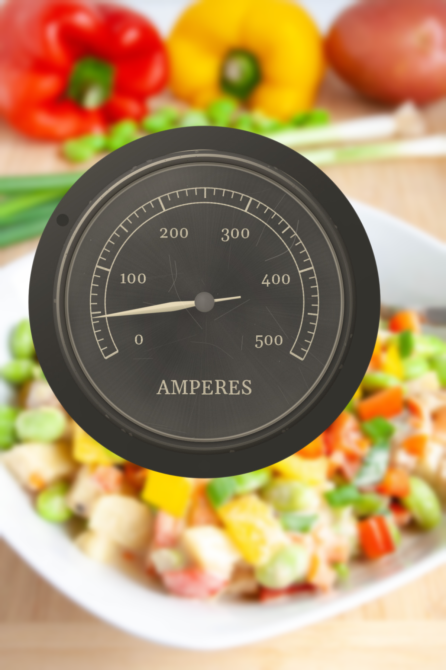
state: 45 A
